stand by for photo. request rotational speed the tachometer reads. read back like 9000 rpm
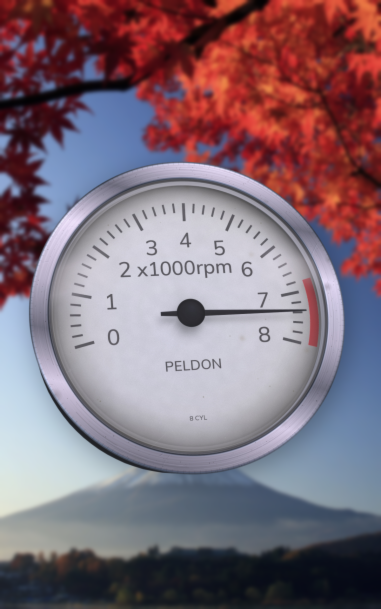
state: 7400 rpm
